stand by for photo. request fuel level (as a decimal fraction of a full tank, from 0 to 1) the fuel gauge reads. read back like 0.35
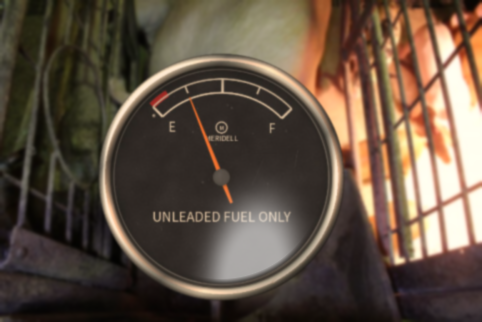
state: 0.25
